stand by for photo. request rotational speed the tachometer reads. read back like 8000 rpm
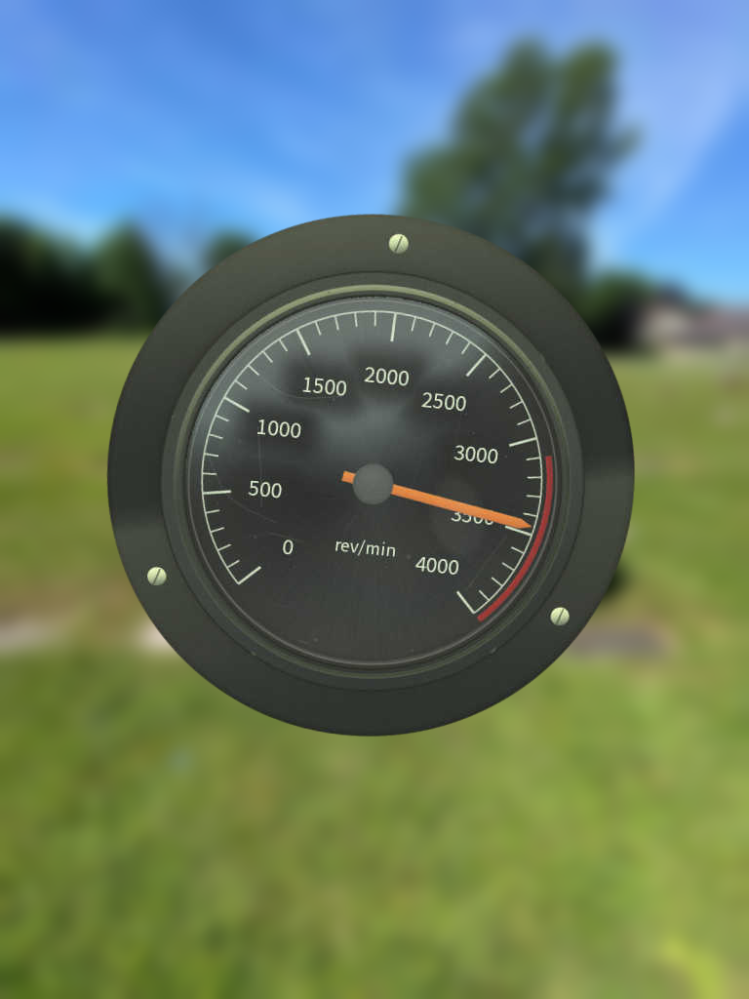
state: 3450 rpm
